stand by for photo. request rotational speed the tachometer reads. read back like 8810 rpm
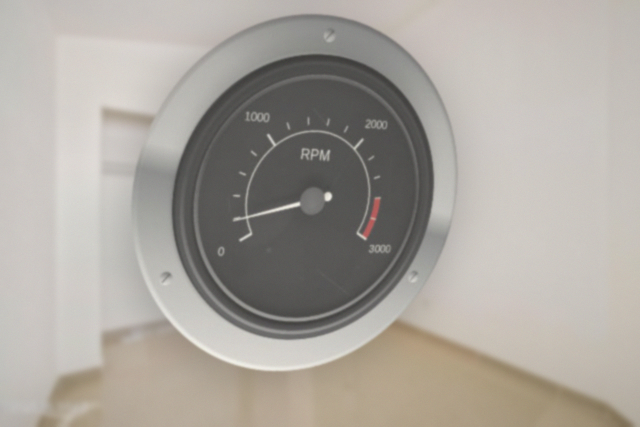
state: 200 rpm
